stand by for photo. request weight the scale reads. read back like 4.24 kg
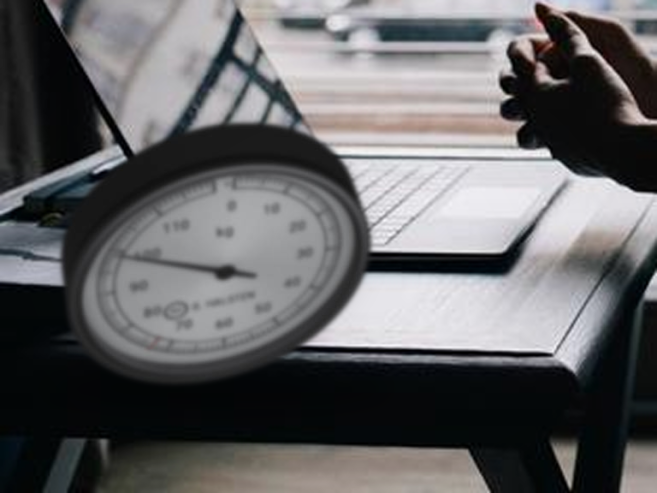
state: 100 kg
